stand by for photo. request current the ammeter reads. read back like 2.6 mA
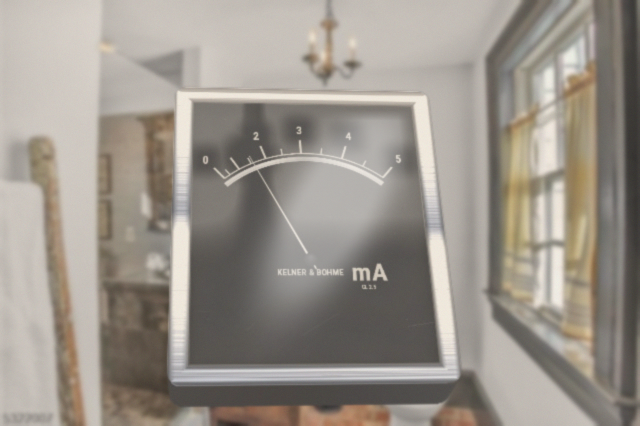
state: 1.5 mA
